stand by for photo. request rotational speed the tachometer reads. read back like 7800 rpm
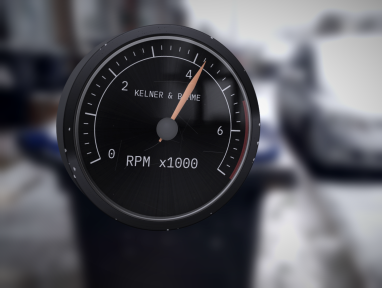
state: 4200 rpm
